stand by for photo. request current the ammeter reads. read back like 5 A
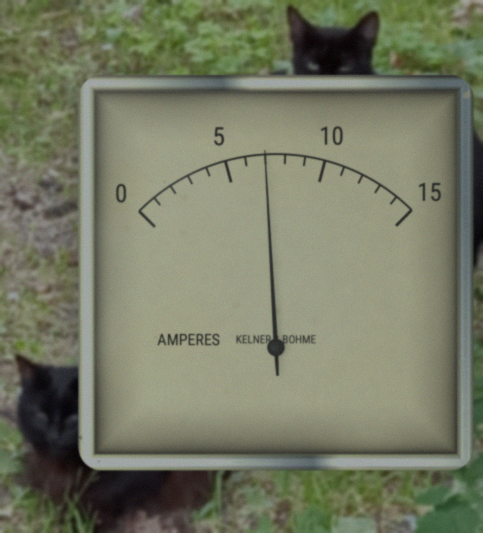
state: 7 A
